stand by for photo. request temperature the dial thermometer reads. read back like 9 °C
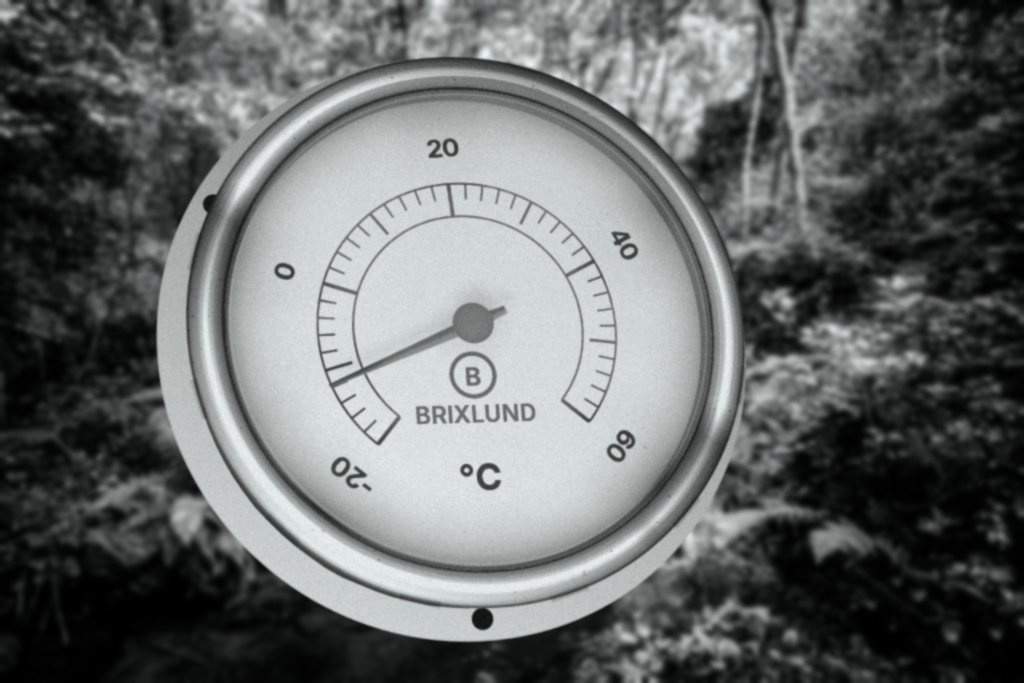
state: -12 °C
